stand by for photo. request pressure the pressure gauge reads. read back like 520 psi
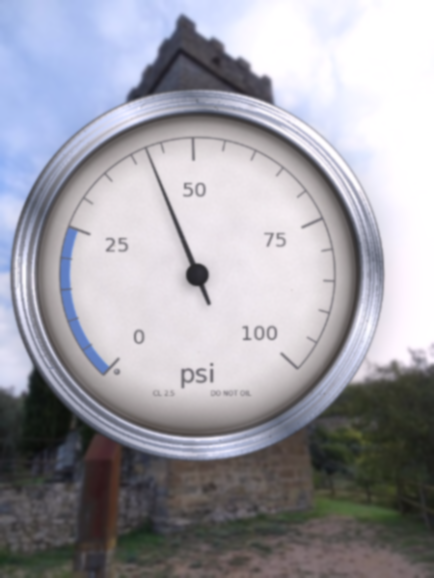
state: 42.5 psi
